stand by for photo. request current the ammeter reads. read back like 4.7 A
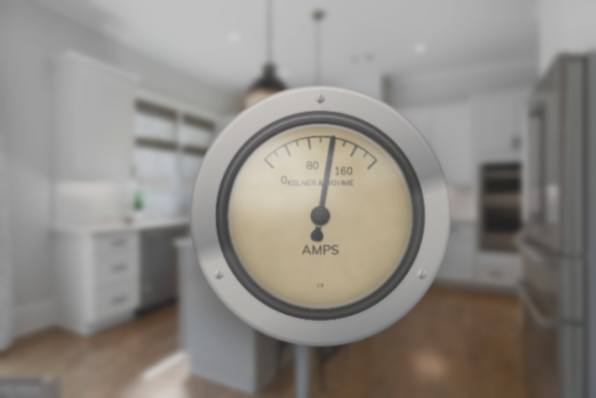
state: 120 A
